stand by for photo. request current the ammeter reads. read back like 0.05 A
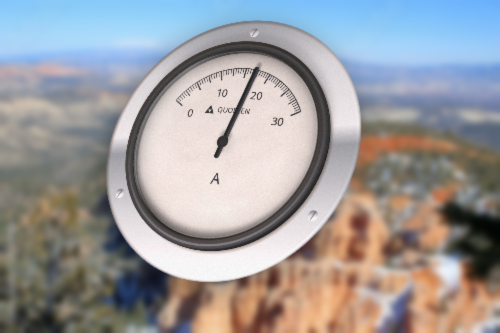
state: 17.5 A
